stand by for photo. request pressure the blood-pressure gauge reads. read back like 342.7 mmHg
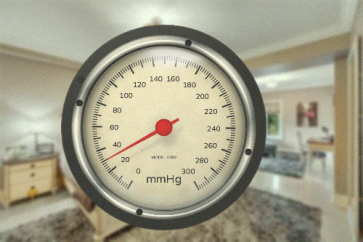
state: 30 mmHg
